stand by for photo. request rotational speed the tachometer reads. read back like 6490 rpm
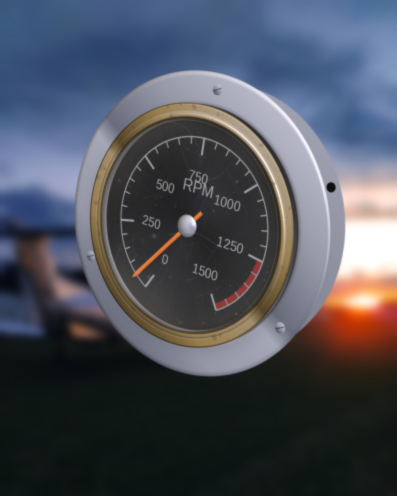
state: 50 rpm
